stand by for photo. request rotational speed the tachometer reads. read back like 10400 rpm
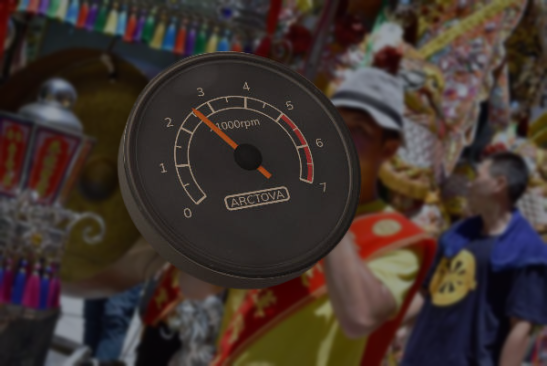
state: 2500 rpm
